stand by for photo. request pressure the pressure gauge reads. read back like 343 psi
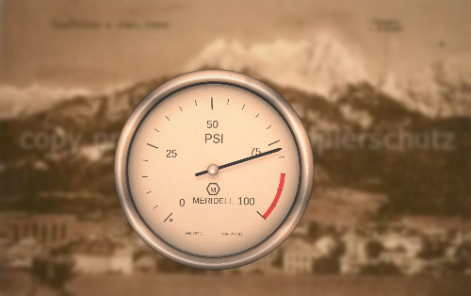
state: 77.5 psi
